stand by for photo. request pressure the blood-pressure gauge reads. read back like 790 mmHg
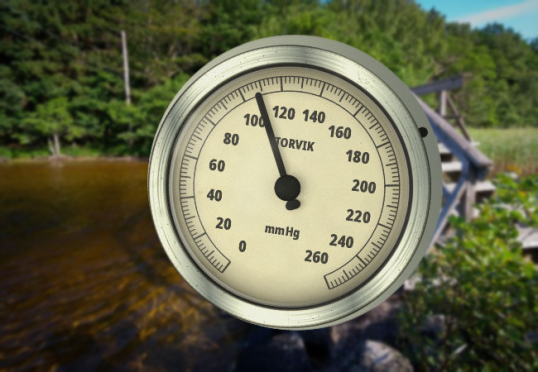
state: 108 mmHg
